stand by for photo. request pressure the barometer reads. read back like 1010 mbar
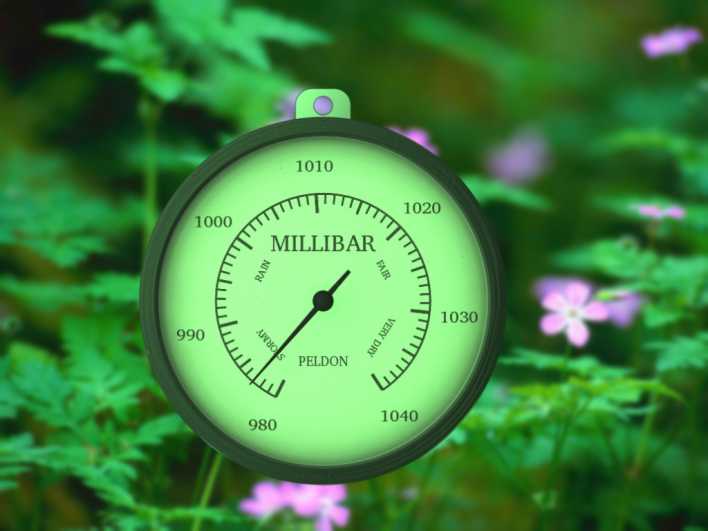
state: 983 mbar
